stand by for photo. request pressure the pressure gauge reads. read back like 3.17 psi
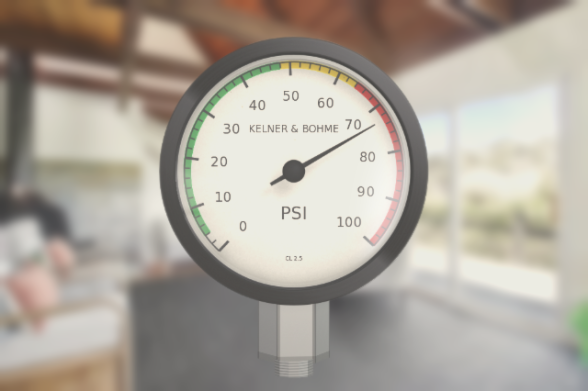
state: 73 psi
